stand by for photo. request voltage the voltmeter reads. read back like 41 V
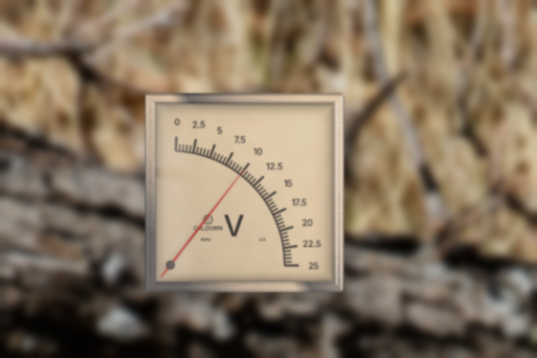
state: 10 V
